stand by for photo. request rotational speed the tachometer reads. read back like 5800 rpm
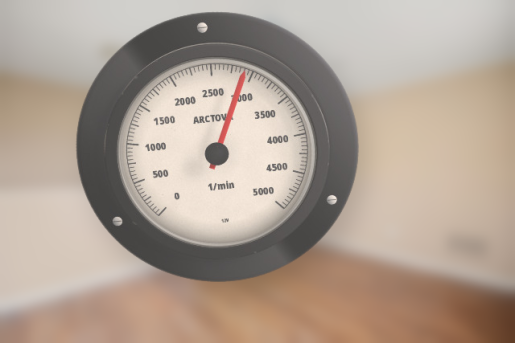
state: 2900 rpm
